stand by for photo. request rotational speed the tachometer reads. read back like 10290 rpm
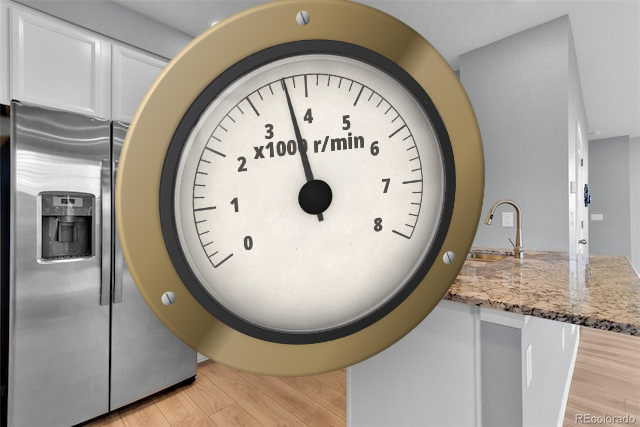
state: 3600 rpm
